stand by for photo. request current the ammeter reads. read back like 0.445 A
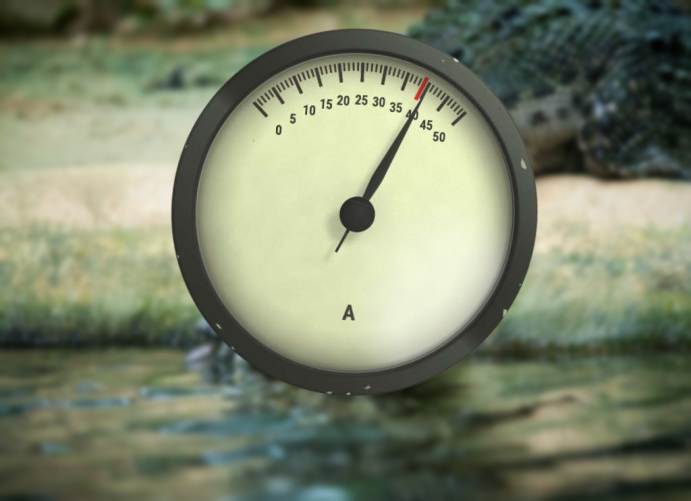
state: 40 A
